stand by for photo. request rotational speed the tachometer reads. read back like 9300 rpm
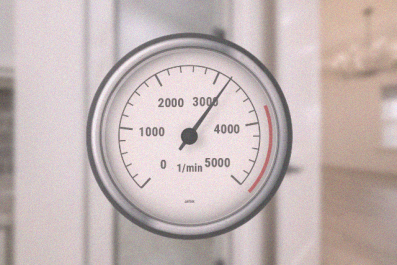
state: 3200 rpm
